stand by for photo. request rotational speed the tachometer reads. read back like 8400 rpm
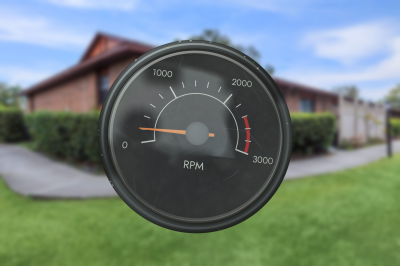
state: 200 rpm
